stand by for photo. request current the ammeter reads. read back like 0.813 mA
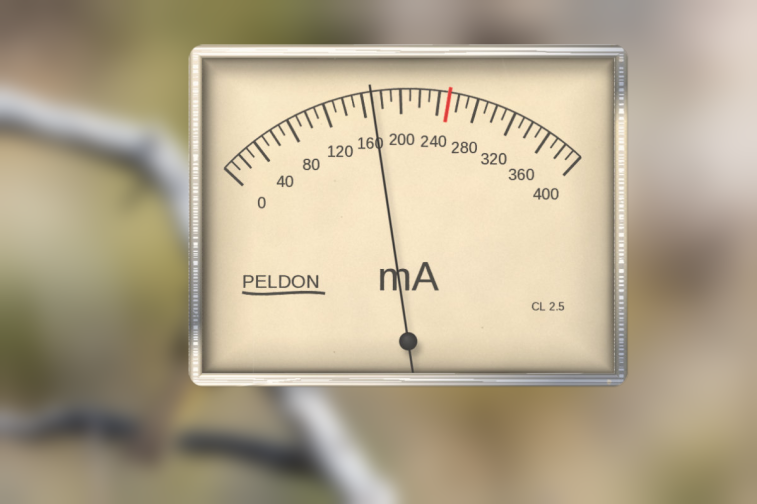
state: 170 mA
